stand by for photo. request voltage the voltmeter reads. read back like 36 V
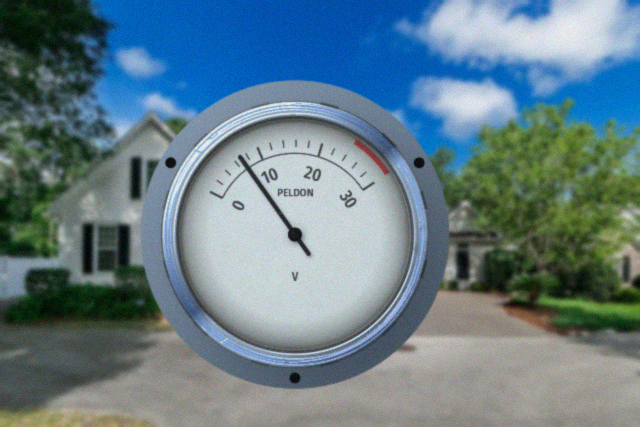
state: 7 V
